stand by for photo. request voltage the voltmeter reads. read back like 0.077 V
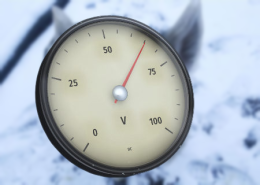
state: 65 V
